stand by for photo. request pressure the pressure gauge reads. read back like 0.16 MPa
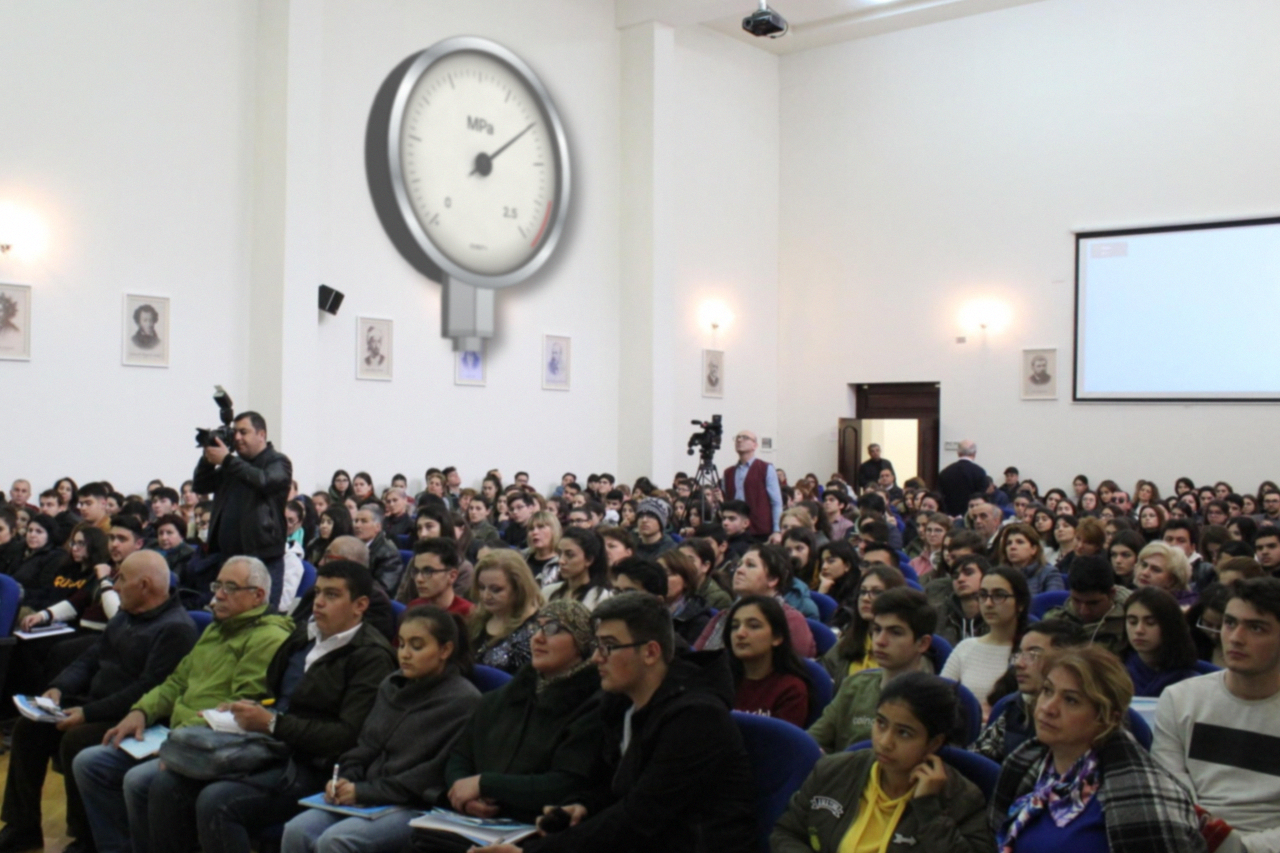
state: 1.75 MPa
